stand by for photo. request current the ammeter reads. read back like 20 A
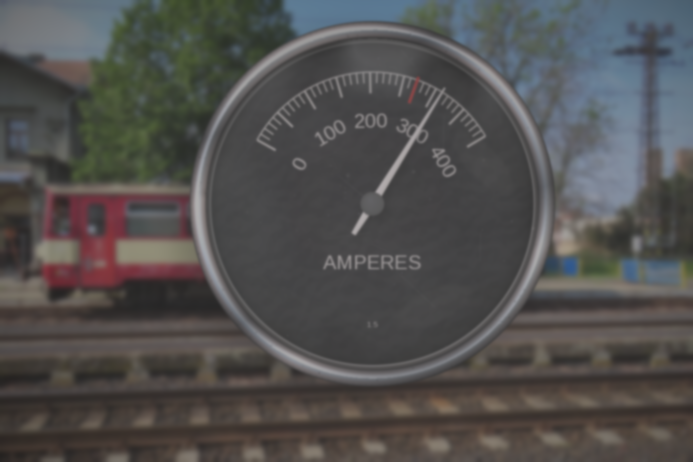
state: 310 A
